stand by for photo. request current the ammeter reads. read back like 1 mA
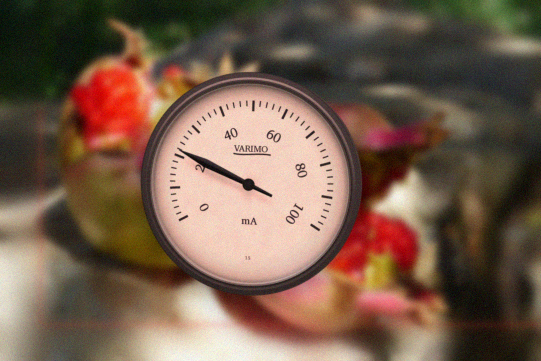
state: 22 mA
